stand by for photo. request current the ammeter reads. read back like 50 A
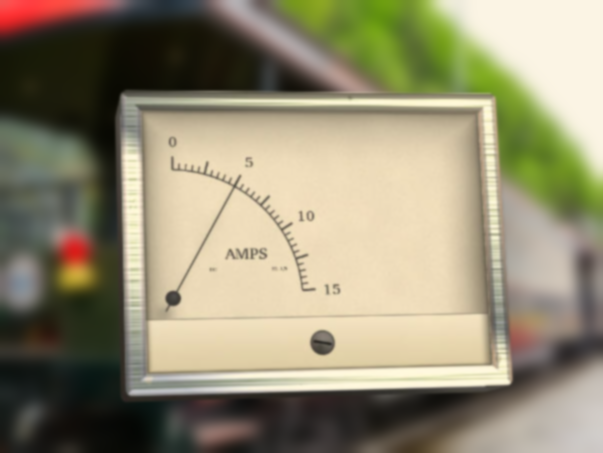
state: 5 A
